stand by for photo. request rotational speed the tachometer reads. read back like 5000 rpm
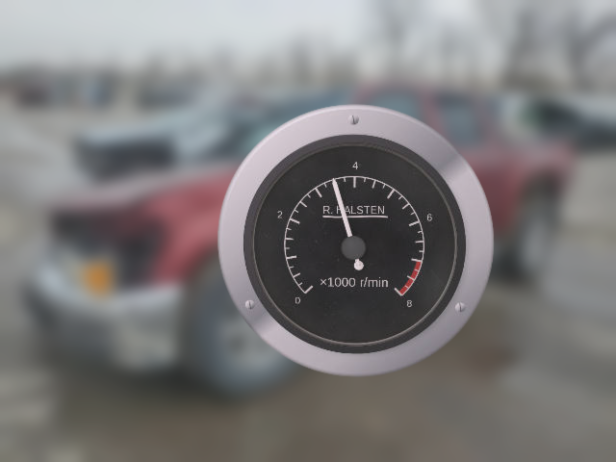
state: 3500 rpm
